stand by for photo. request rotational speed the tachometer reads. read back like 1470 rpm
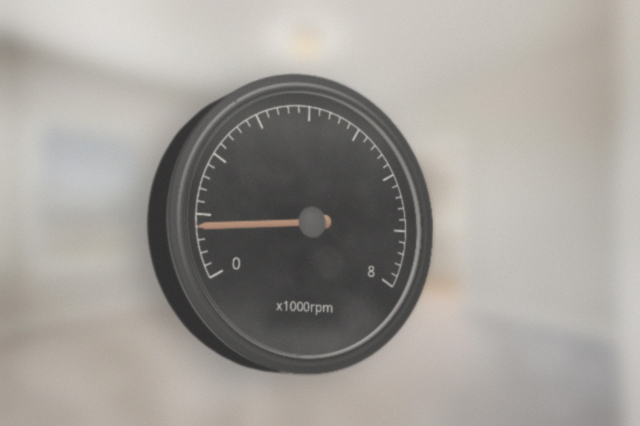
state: 800 rpm
